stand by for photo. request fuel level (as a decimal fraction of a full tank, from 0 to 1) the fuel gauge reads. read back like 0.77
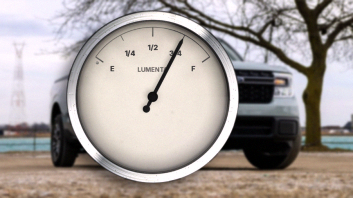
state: 0.75
